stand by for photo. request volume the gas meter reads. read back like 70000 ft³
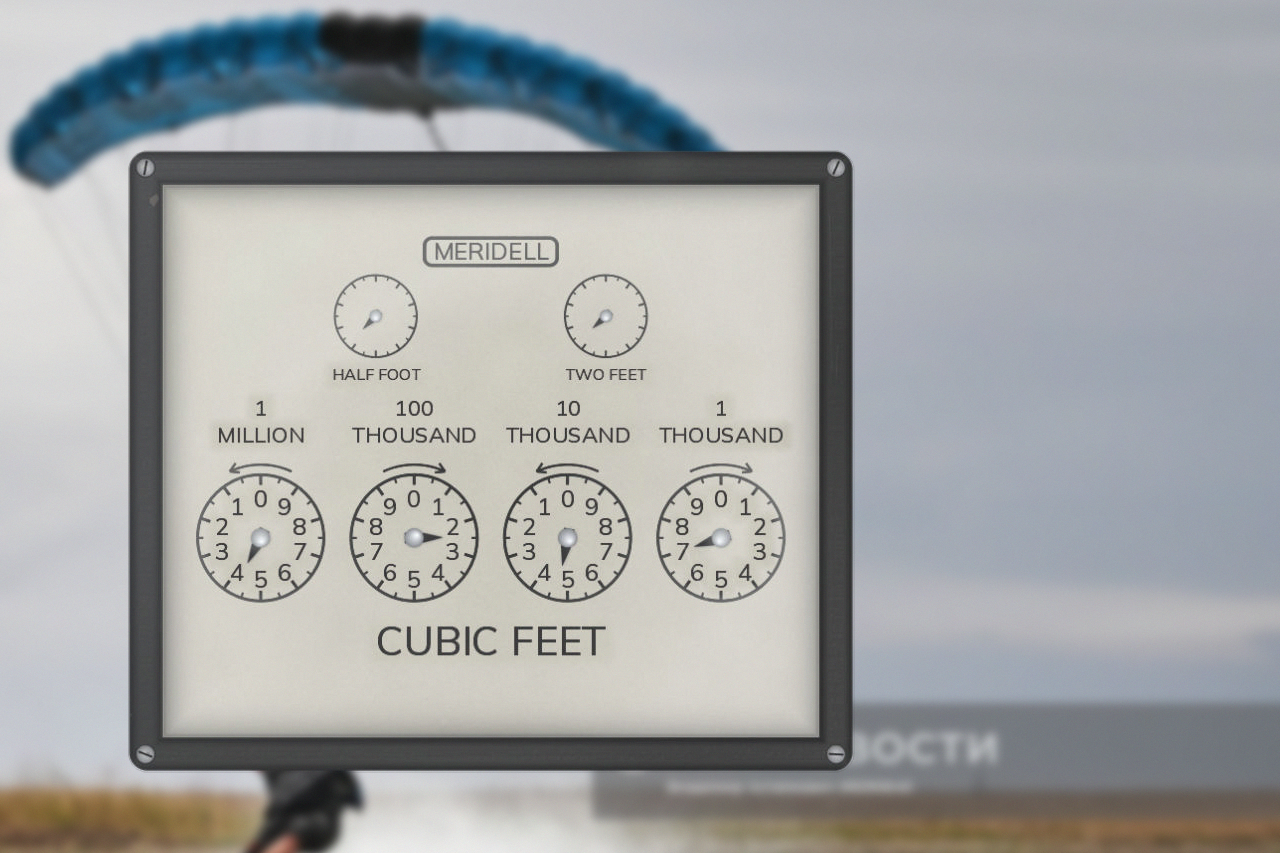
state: 424700 ft³
